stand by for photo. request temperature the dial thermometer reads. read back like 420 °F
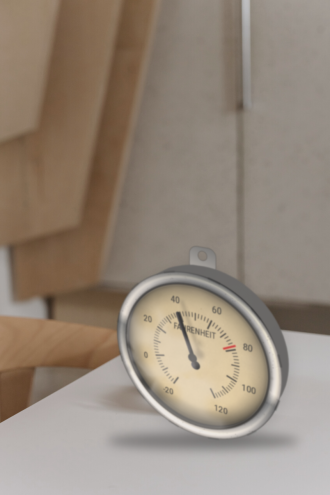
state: 40 °F
